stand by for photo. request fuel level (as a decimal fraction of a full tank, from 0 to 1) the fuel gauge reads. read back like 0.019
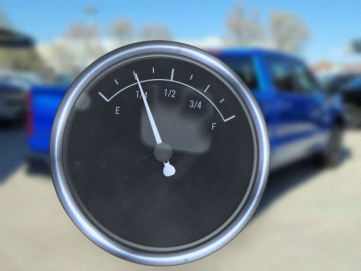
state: 0.25
